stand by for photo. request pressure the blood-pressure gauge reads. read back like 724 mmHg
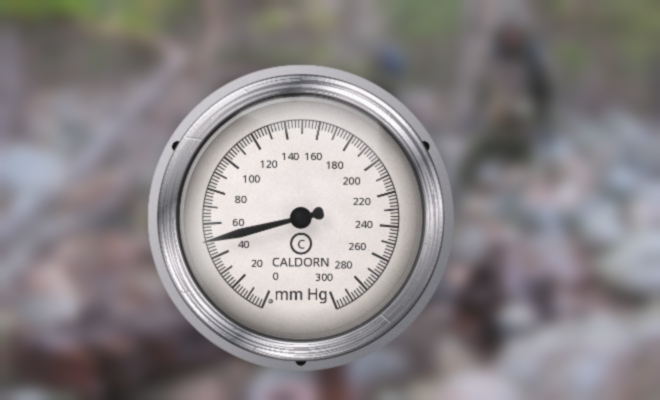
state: 50 mmHg
